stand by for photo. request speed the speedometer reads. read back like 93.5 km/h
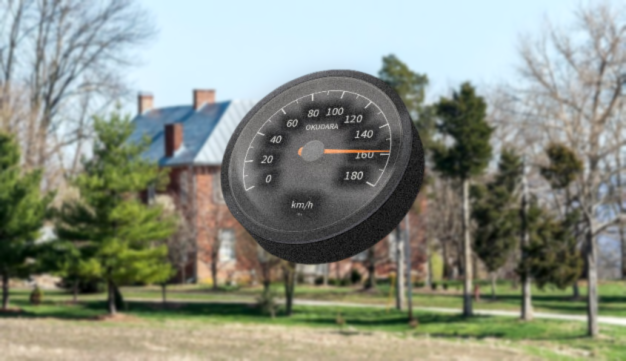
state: 160 km/h
